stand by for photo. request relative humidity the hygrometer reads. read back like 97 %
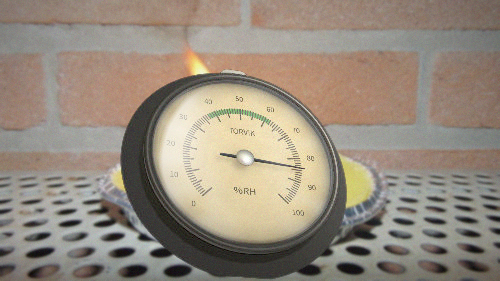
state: 85 %
